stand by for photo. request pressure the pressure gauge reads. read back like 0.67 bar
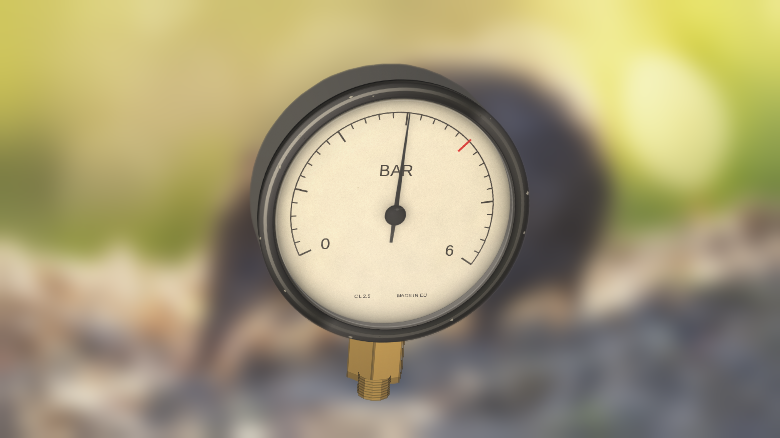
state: 3 bar
